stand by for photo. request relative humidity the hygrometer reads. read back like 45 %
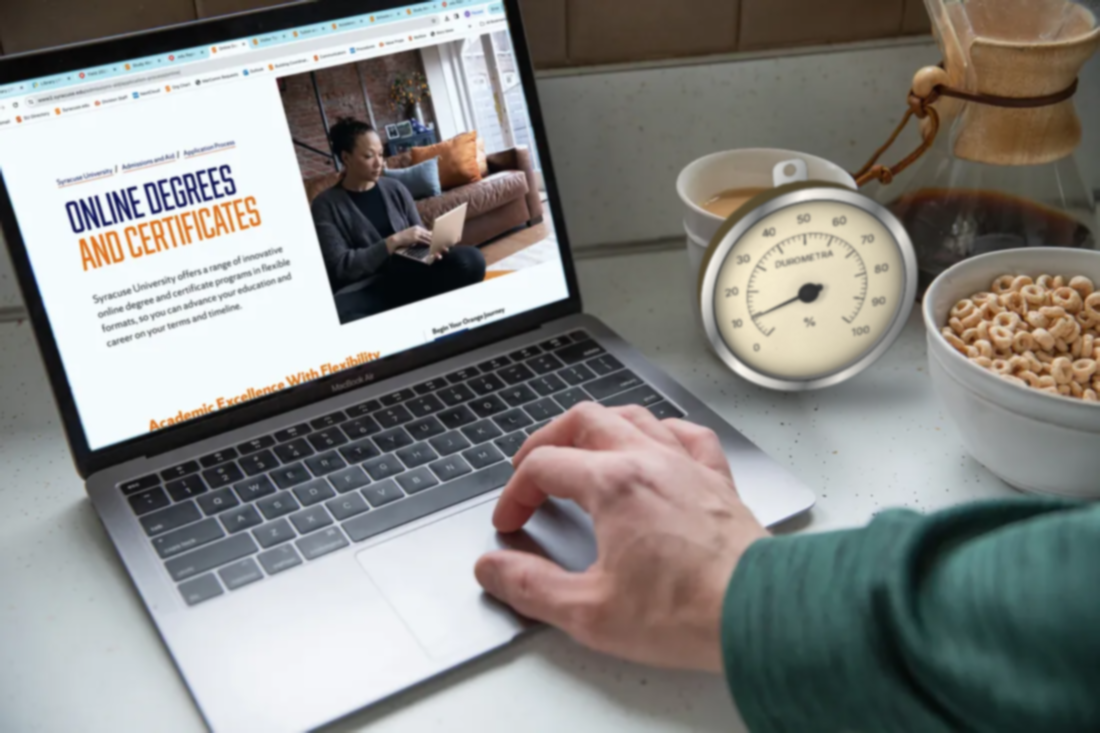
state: 10 %
